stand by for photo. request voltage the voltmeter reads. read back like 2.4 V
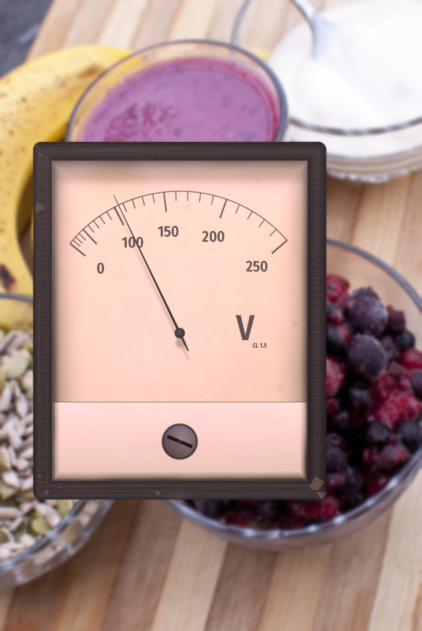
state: 105 V
